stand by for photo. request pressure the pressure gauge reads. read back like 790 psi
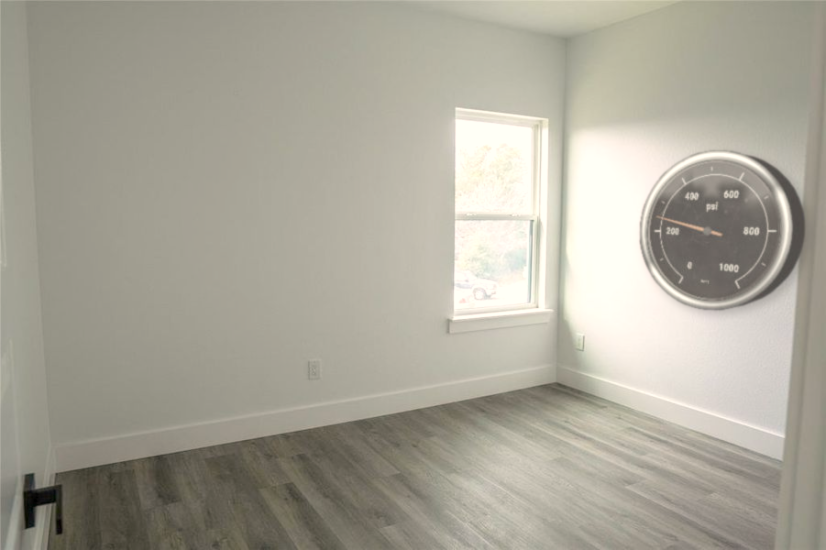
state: 250 psi
